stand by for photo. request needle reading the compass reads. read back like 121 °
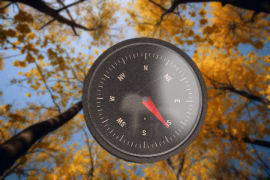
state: 140 °
